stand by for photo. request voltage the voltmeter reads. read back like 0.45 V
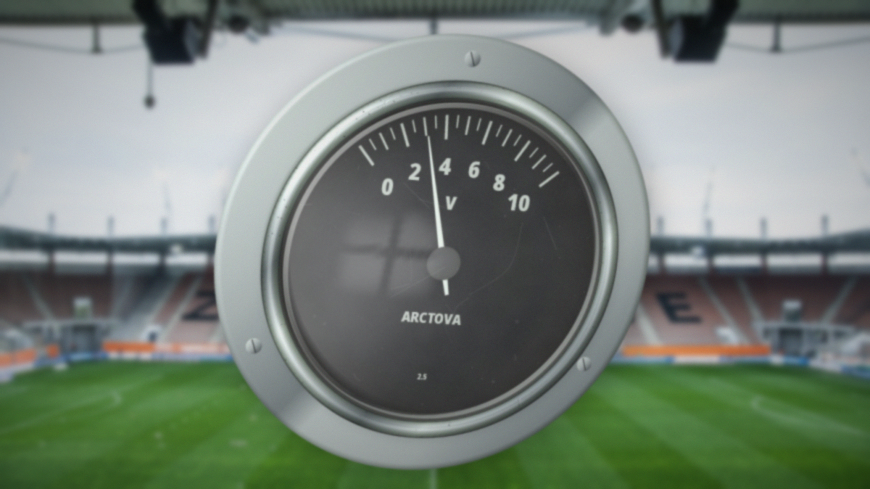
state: 3 V
